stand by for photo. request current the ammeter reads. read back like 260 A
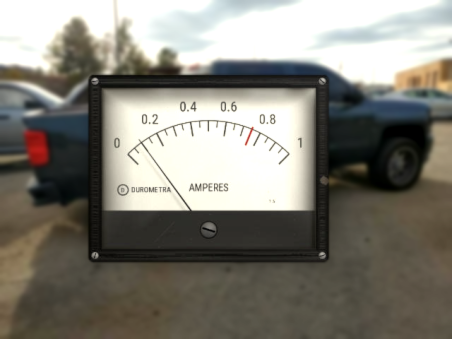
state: 0.1 A
